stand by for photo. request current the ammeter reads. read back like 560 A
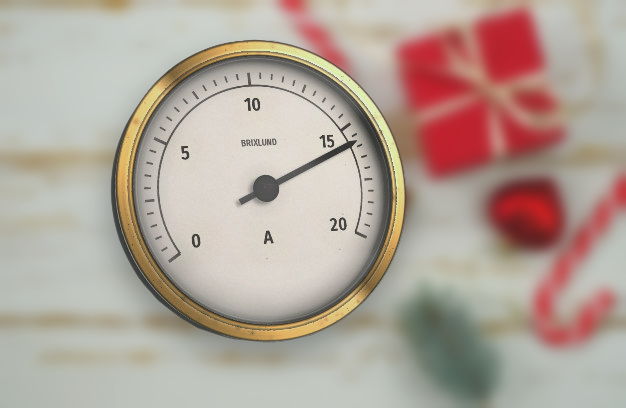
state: 15.75 A
